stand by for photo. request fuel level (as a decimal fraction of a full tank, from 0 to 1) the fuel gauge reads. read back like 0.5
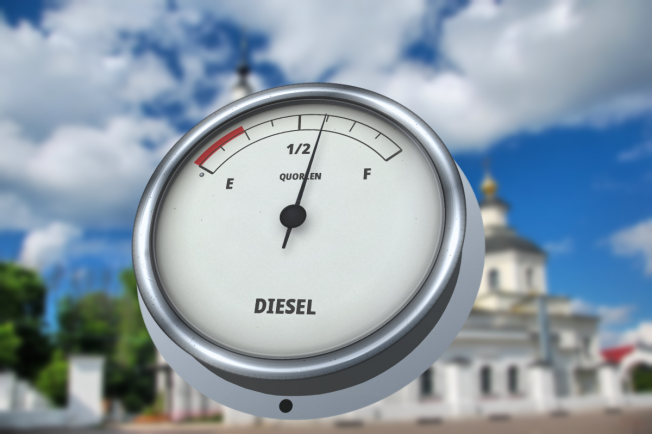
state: 0.625
